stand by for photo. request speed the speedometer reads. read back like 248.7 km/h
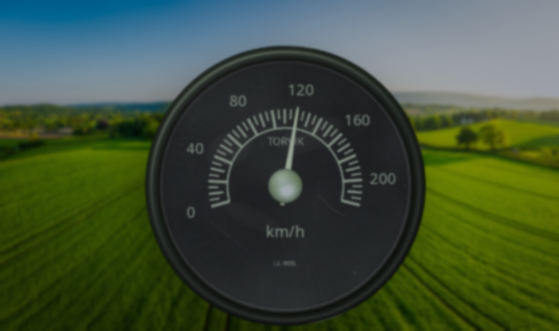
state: 120 km/h
